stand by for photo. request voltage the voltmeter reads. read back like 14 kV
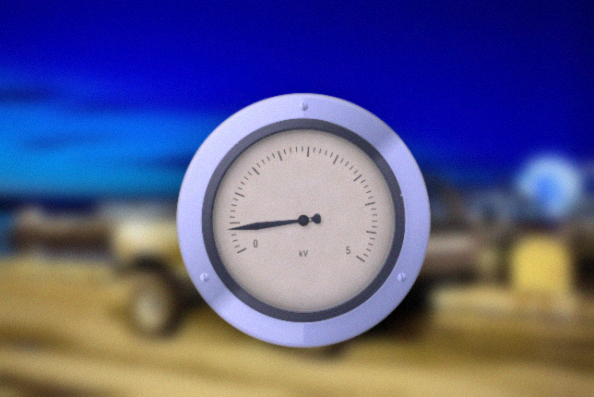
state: 0.4 kV
